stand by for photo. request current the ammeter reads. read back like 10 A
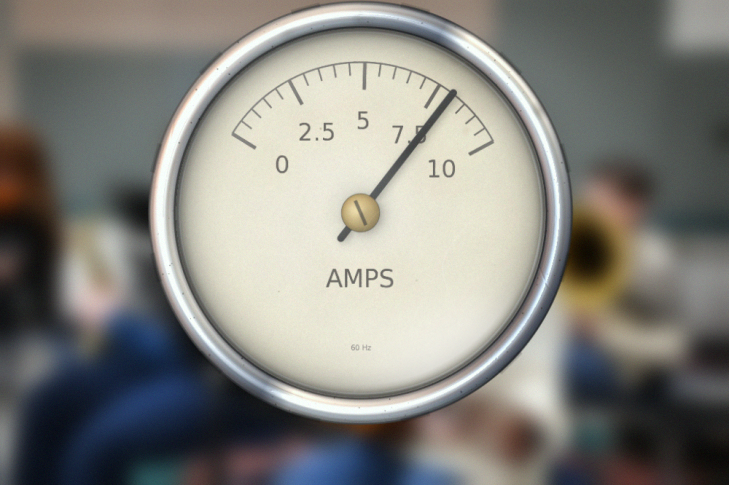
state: 8 A
